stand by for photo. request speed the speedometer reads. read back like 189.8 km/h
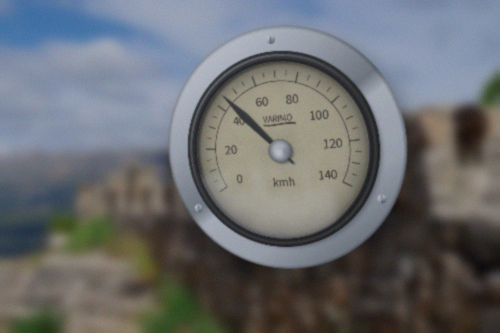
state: 45 km/h
